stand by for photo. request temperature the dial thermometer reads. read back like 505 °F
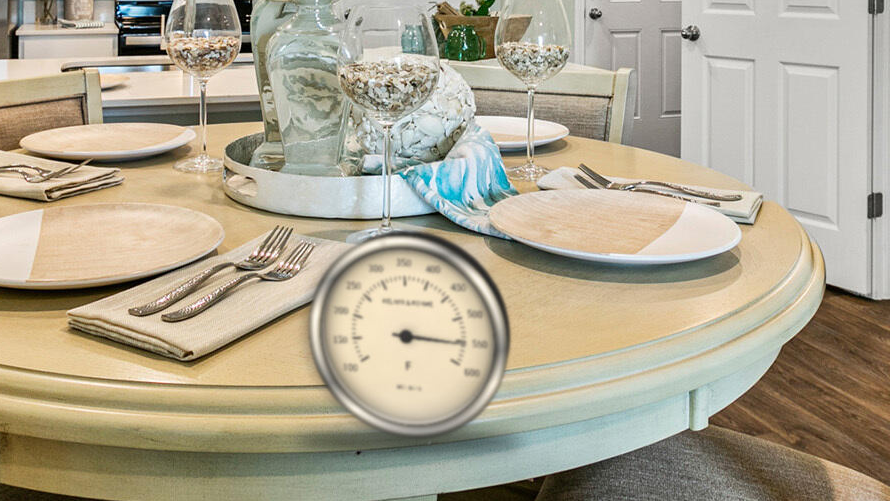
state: 550 °F
